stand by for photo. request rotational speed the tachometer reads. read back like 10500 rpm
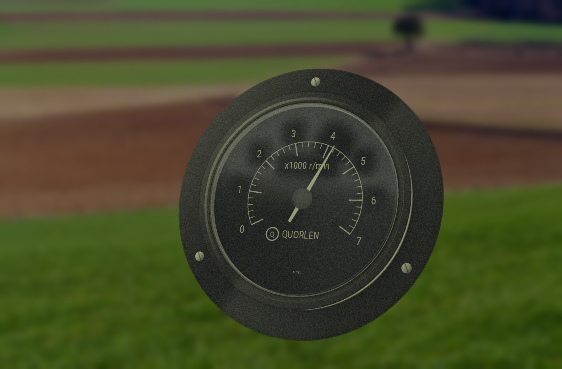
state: 4200 rpm
